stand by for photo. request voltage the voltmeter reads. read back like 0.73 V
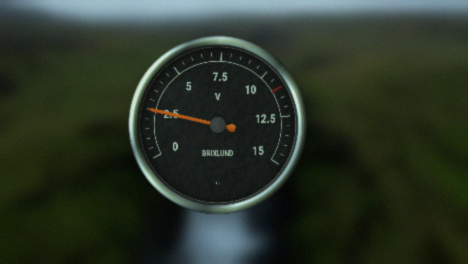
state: 2.5 V
